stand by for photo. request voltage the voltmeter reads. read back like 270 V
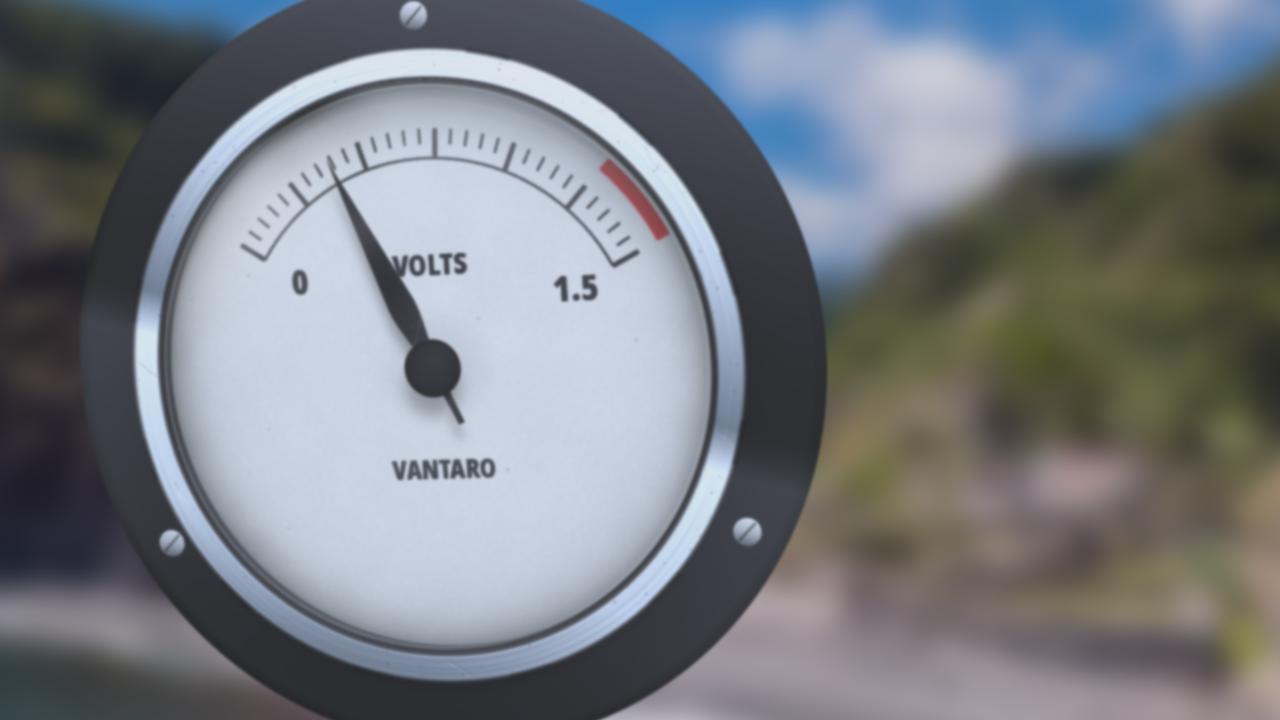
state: 0.4 V
